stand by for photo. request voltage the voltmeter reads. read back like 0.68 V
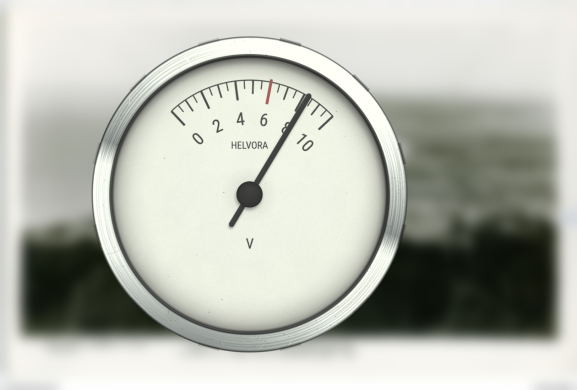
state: 8.25 V
